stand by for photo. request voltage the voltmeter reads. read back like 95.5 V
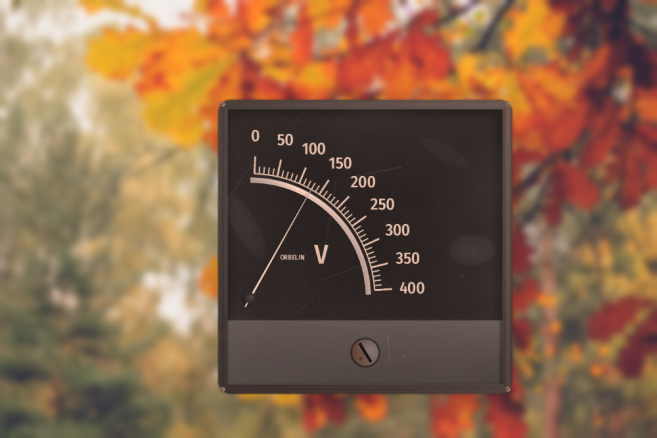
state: 130 V
